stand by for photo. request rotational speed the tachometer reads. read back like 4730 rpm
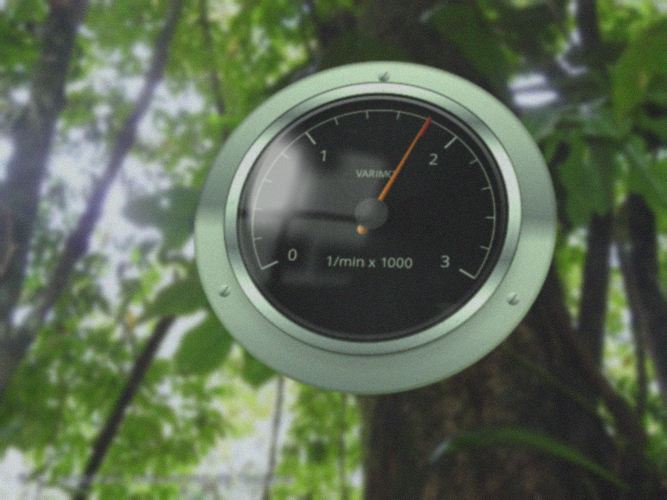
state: 1800 rpm
